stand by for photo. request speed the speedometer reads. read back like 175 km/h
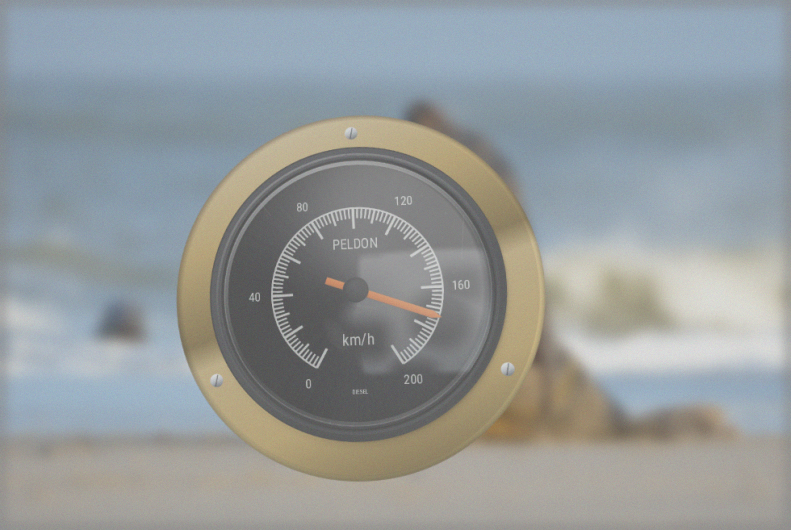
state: 174 km/h
